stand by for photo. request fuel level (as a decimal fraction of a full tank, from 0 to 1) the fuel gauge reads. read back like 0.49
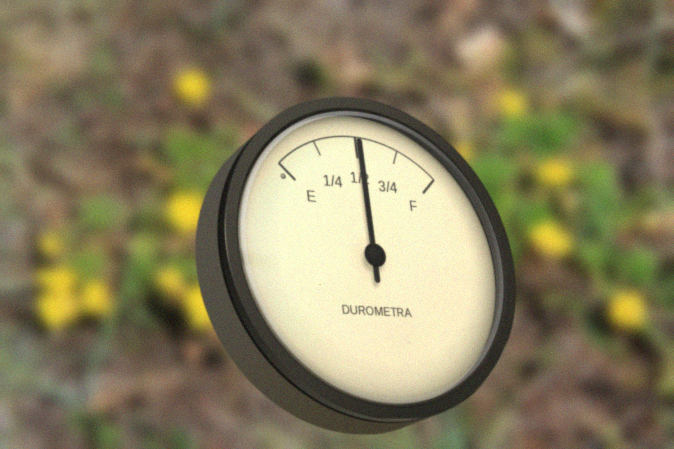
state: 0.5
